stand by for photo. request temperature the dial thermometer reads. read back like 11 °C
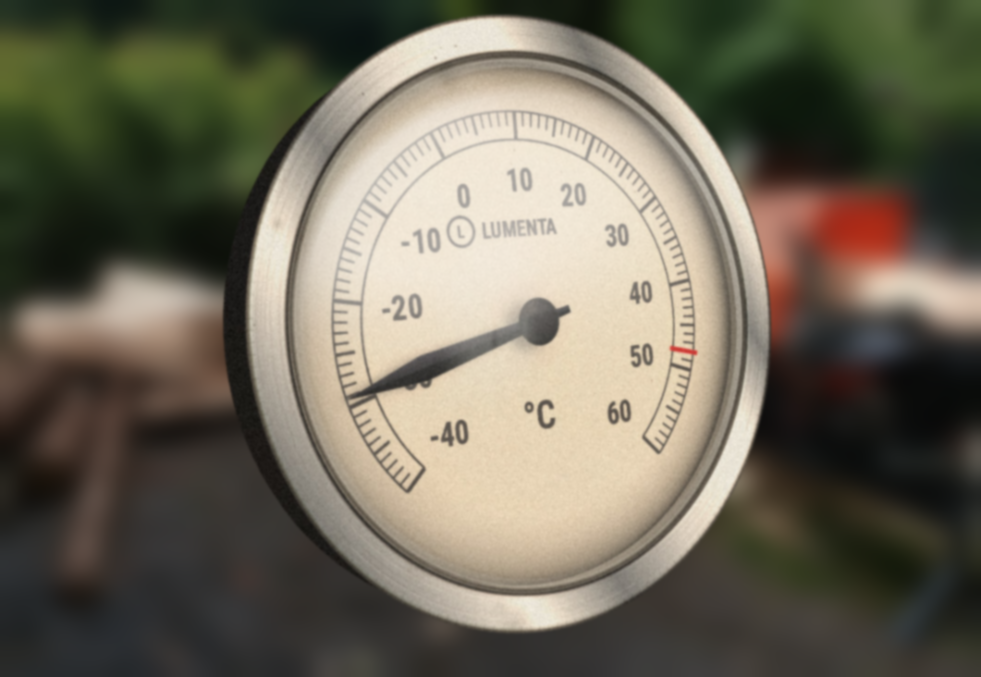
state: -29 °C
